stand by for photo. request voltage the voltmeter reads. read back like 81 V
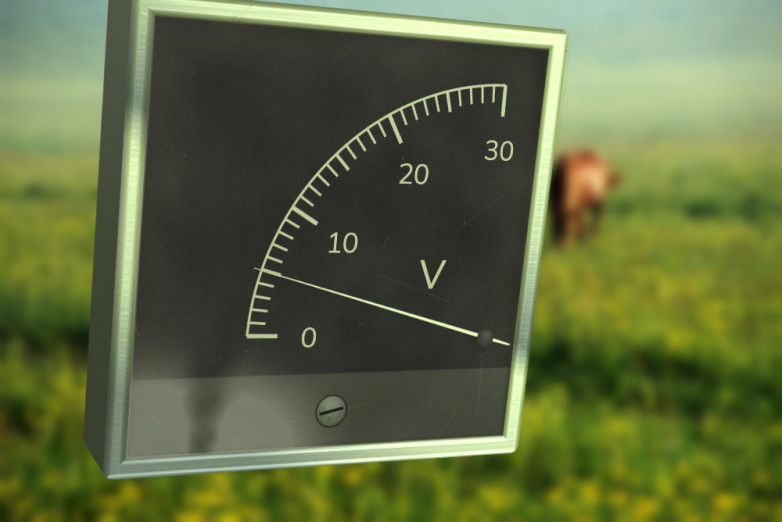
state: 5 V
